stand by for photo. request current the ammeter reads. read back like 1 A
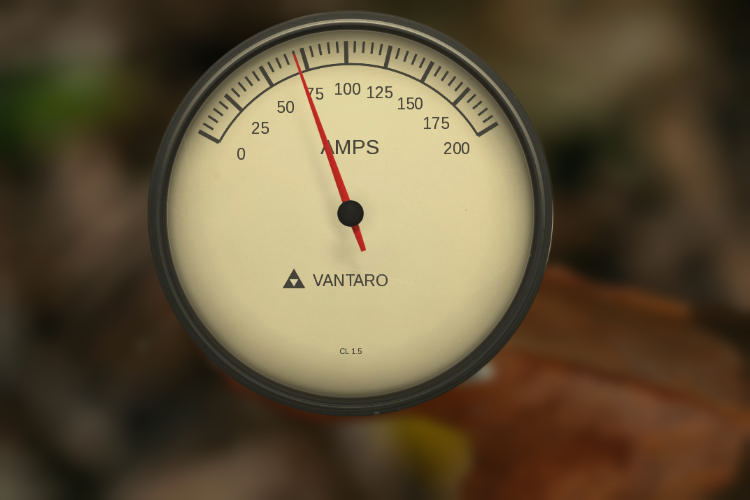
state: 70 A
